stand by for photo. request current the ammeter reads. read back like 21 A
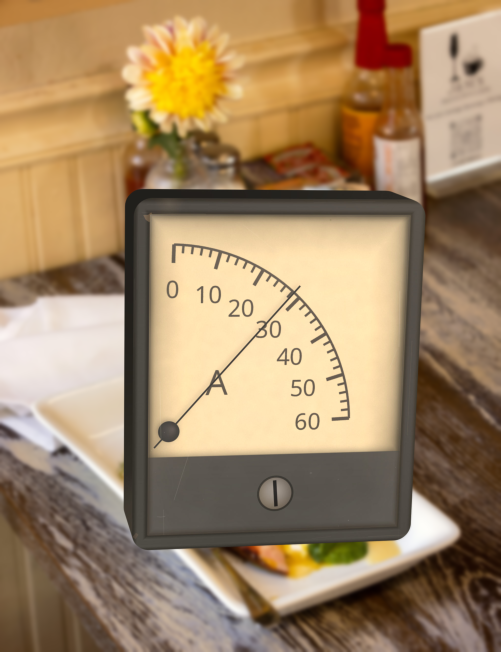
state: 28 A
